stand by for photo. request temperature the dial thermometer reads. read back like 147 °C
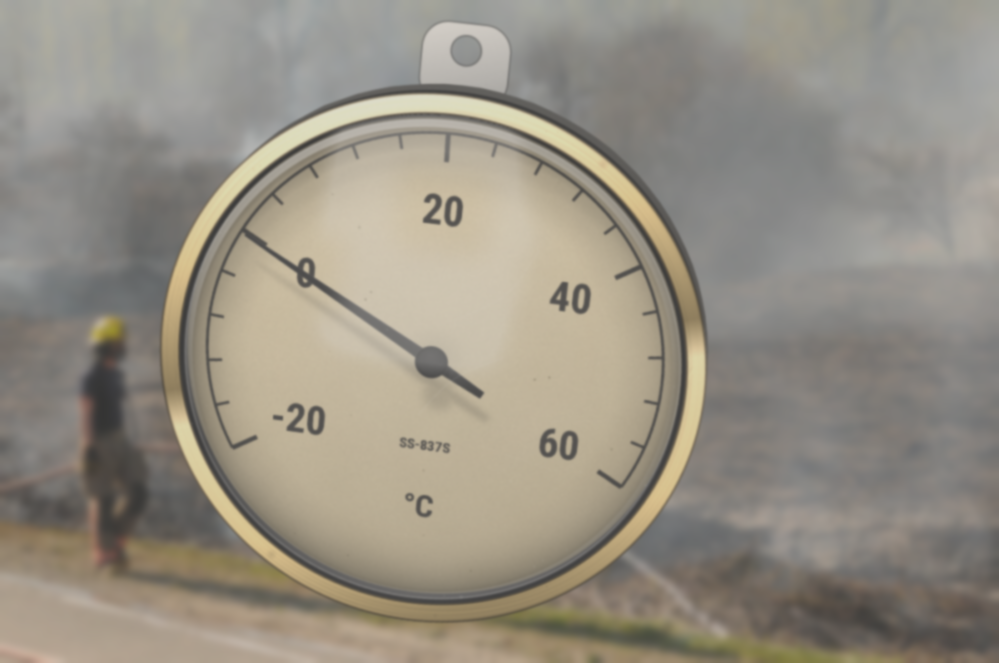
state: 0 °C
